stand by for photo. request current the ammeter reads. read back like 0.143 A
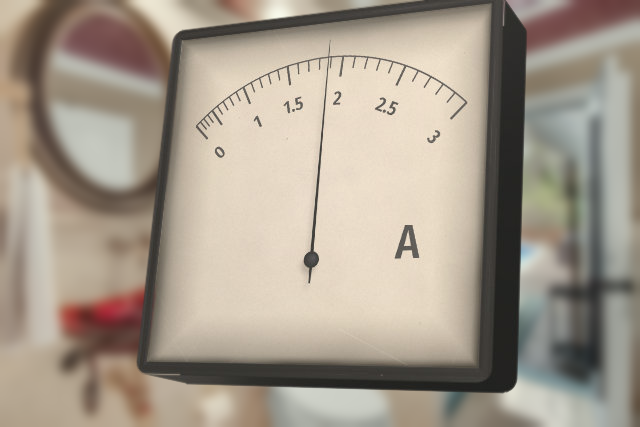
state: 1.9 A
